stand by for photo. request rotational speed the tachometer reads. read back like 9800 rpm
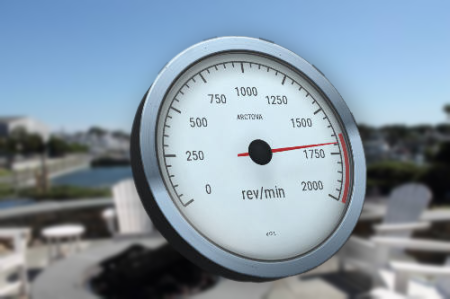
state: 1700 rpm
